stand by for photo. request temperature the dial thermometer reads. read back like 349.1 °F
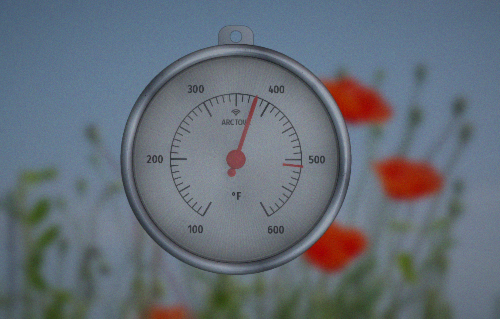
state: 380 °F
